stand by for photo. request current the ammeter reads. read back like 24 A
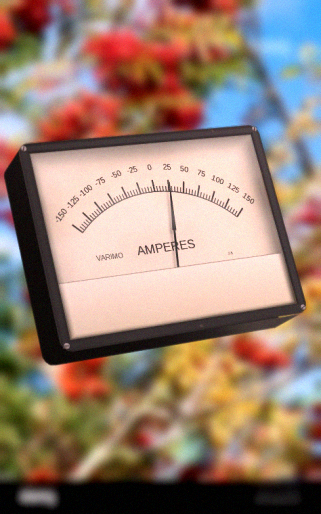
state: 25 A
